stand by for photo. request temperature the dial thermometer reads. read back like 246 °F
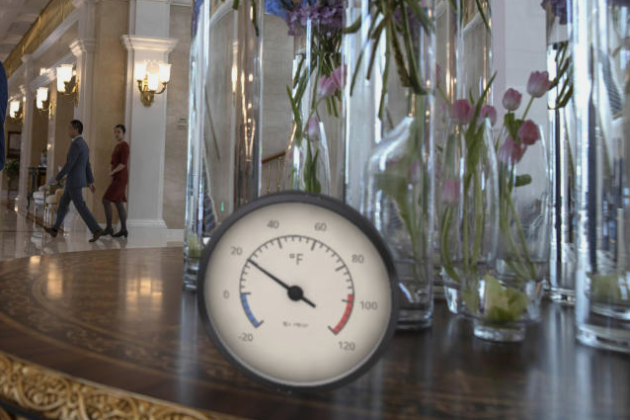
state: 20 °F
